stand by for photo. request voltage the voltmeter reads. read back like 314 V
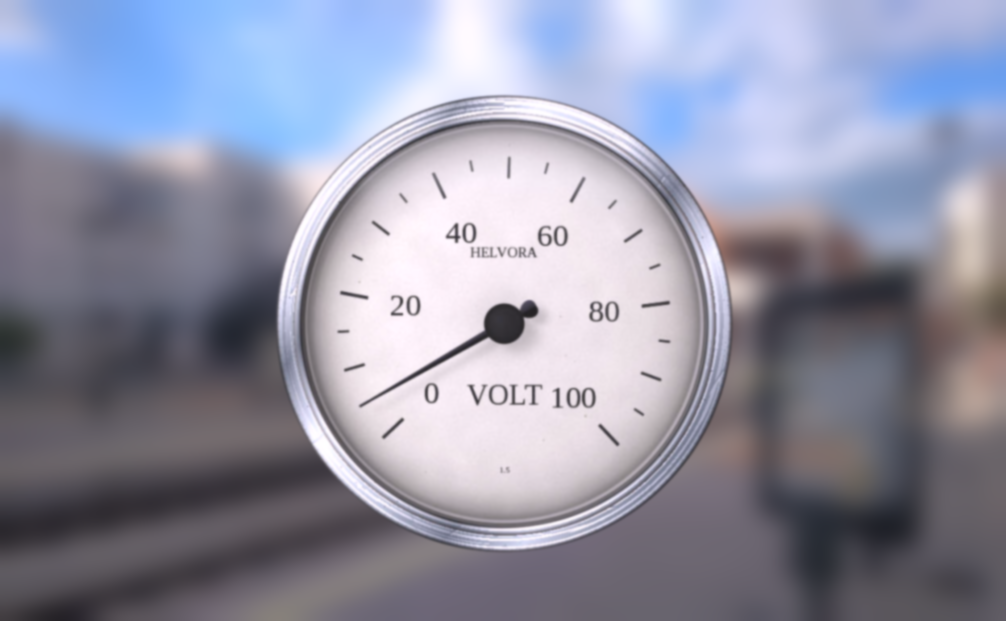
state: 5 V
